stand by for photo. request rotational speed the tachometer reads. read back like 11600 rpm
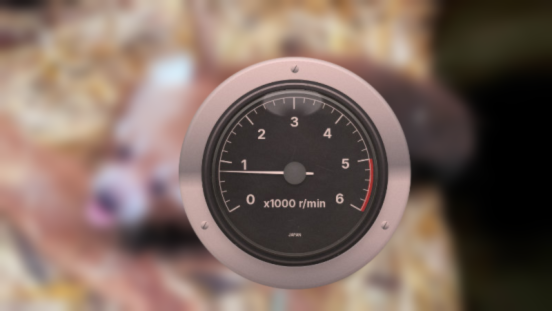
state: 800 rpm
